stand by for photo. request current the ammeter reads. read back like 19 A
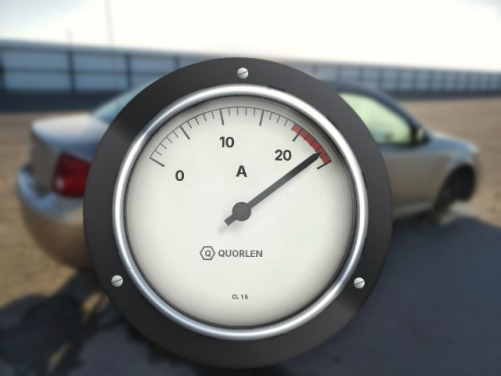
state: 23.5 A
